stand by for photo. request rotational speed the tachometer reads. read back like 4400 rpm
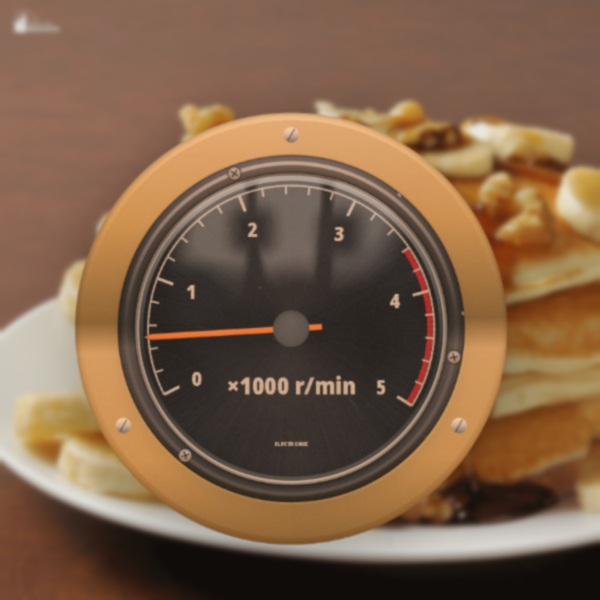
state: 500 rpm
